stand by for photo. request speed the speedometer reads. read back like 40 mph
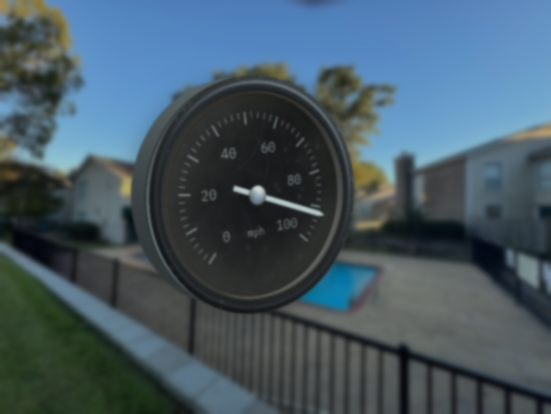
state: 92 mph
